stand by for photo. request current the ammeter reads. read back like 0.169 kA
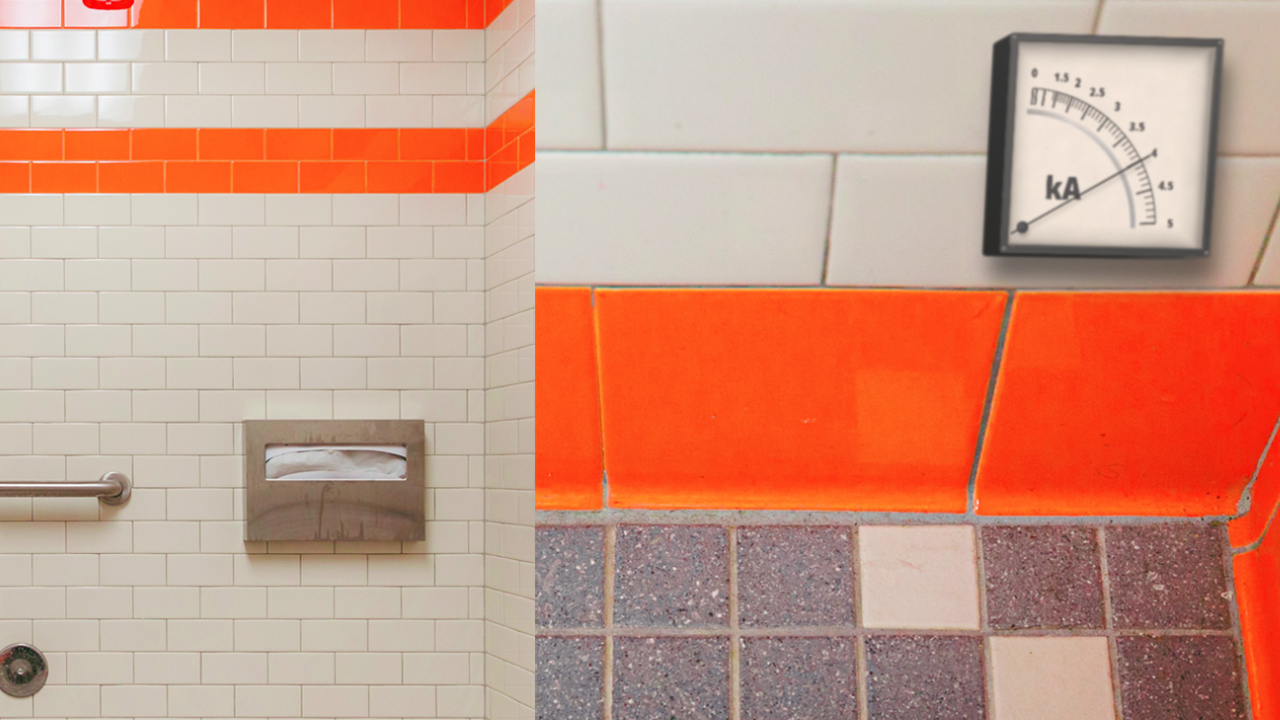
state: 4 kA
